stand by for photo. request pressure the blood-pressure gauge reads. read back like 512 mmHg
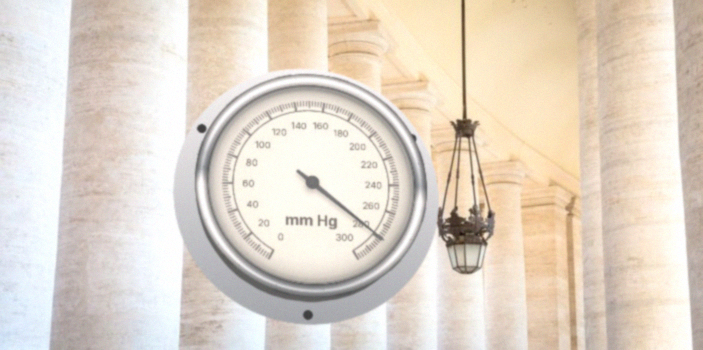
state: 280 mmHg
